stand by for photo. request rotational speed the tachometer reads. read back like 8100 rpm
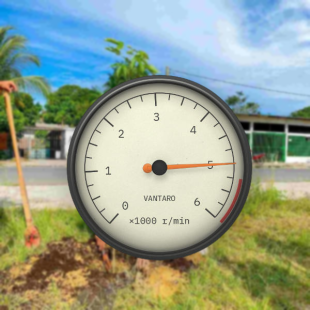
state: 5000 rpm
